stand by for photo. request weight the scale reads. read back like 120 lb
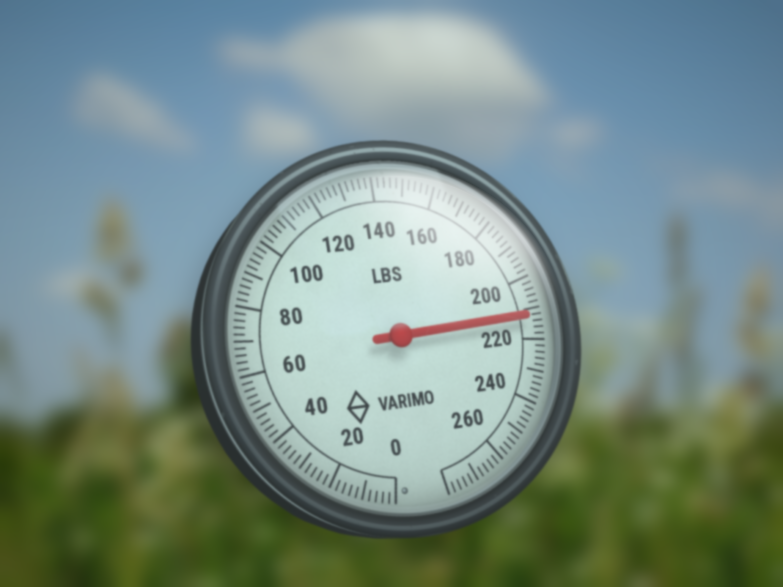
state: 212 lb
